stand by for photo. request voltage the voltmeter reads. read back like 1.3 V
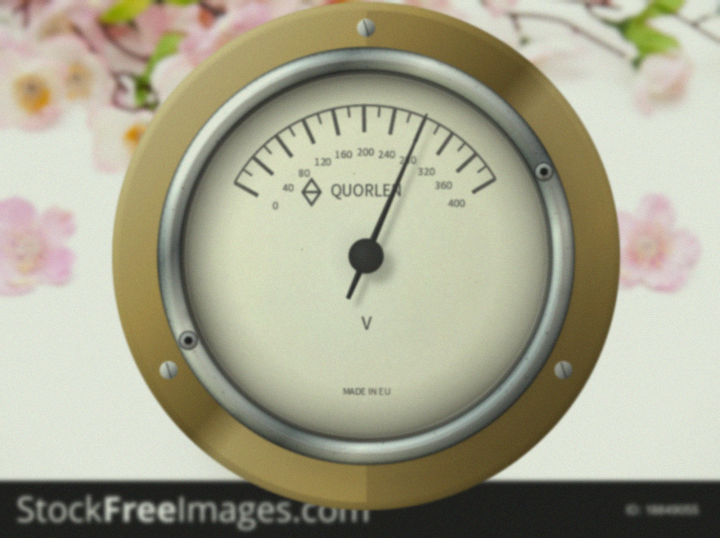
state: 280 V
